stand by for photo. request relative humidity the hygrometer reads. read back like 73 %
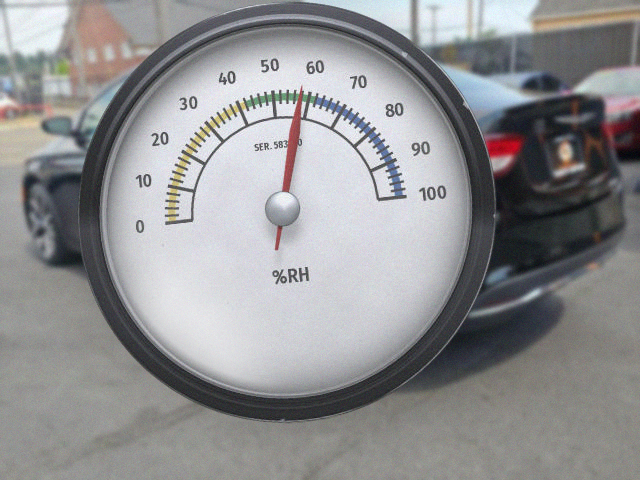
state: 58 %
